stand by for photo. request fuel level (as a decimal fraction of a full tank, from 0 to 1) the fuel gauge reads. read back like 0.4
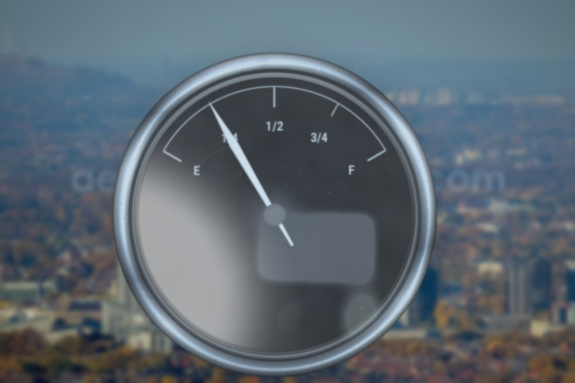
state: 0.25
